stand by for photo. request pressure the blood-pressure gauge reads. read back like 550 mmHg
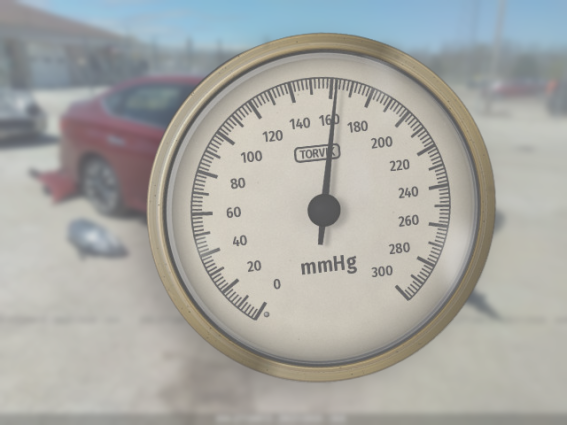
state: 162 mmHg
